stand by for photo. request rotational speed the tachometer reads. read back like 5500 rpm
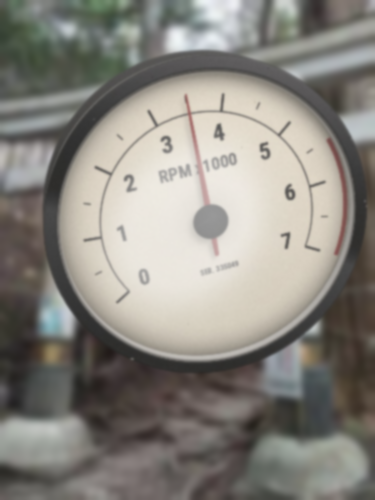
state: 3500 rpm
